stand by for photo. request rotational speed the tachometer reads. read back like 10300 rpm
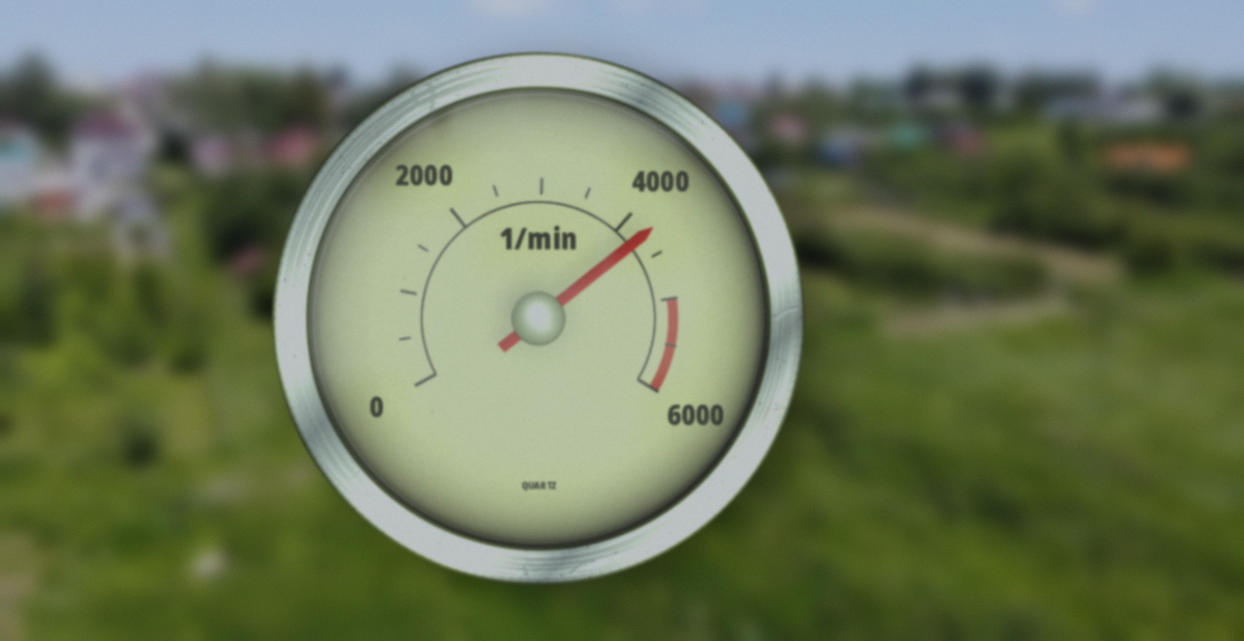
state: 4250 rpm
